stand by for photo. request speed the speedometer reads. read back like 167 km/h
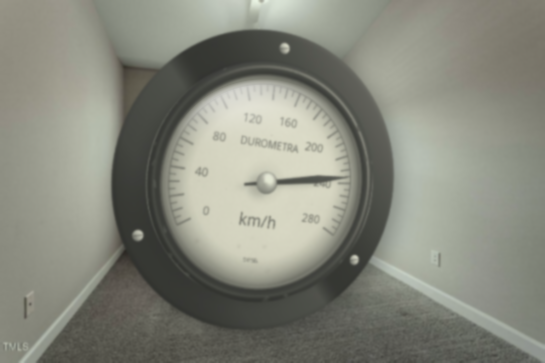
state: 235 km/h
